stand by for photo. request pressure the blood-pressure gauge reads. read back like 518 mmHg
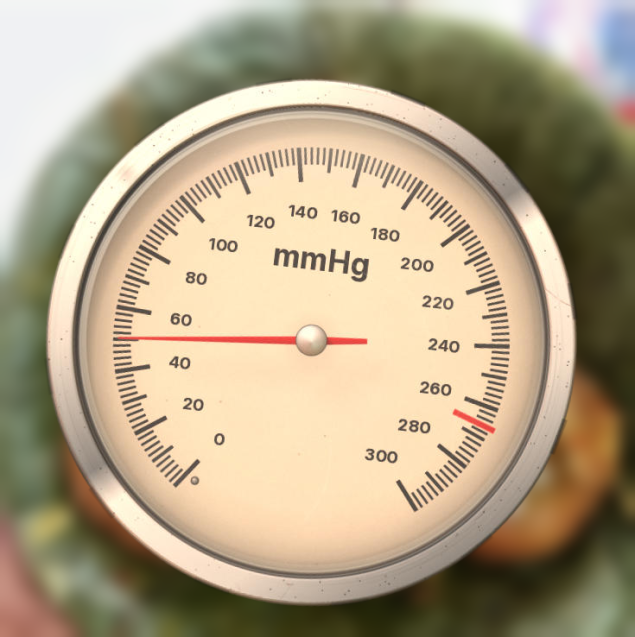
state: 50 mmHg
